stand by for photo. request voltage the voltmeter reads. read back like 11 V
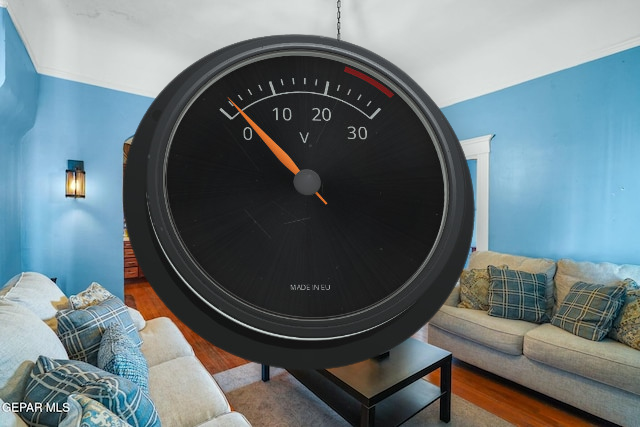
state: 2 V
